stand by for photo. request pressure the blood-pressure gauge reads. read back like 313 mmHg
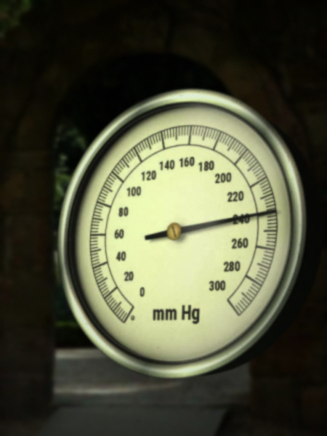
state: 240 mmHg
